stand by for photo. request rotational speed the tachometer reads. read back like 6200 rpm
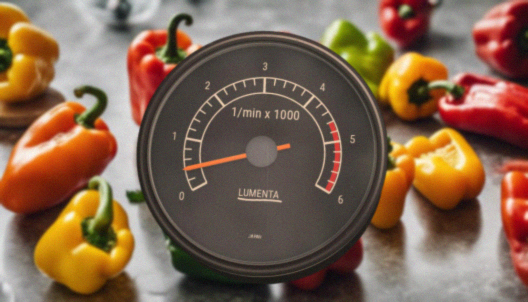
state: 400 rpm
